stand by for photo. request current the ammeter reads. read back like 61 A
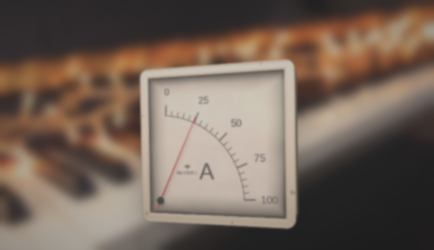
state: 25 A
